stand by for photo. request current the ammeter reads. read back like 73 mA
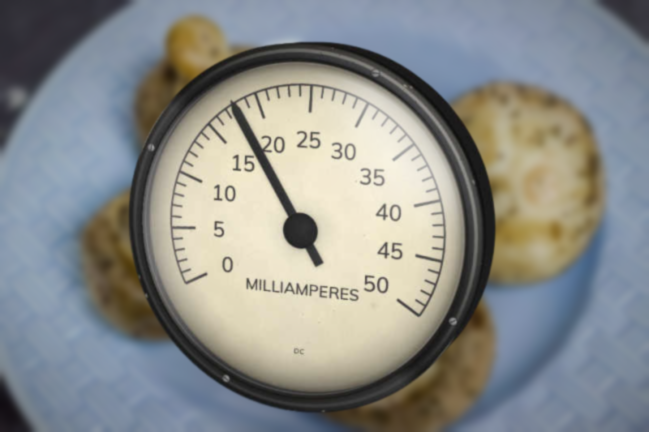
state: 18 mA
